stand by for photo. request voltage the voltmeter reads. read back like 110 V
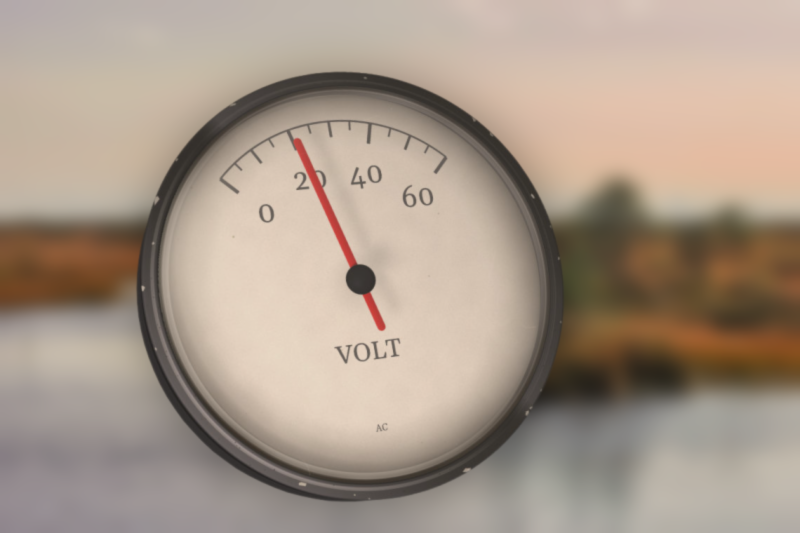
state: 20 V
